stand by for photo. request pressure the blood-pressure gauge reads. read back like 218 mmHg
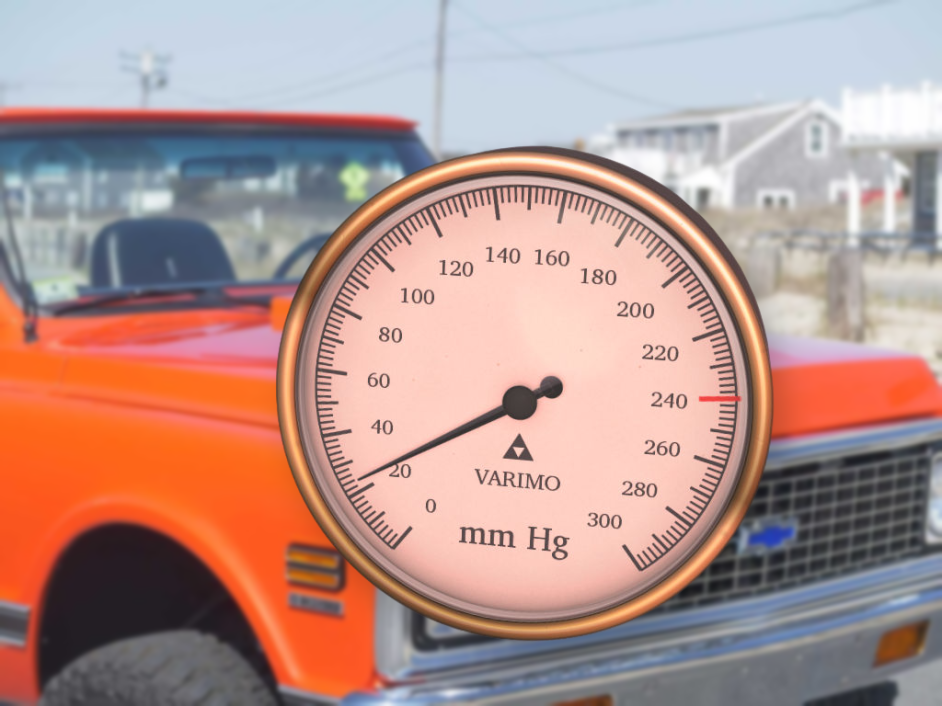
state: 24 mmHg
